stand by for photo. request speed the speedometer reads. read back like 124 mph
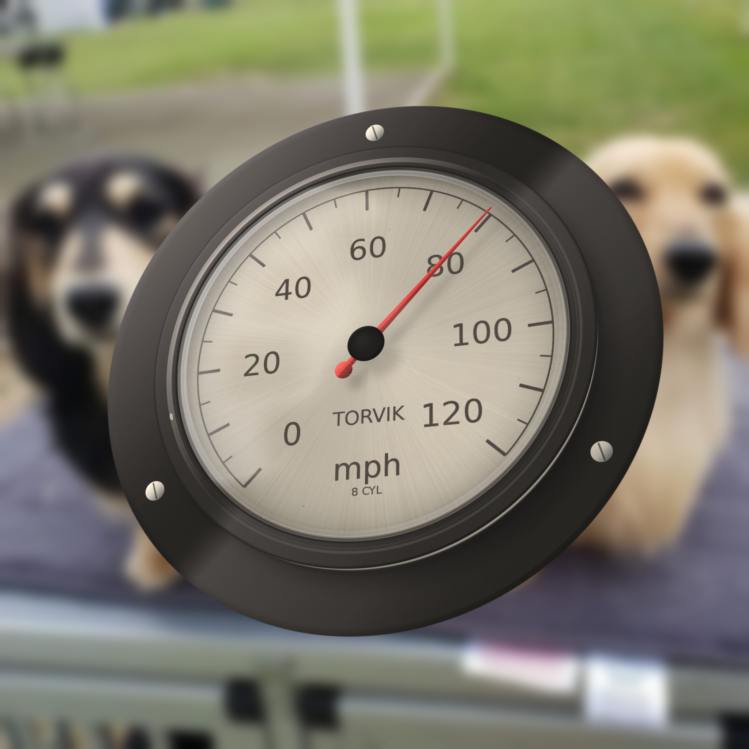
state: 80 mph
